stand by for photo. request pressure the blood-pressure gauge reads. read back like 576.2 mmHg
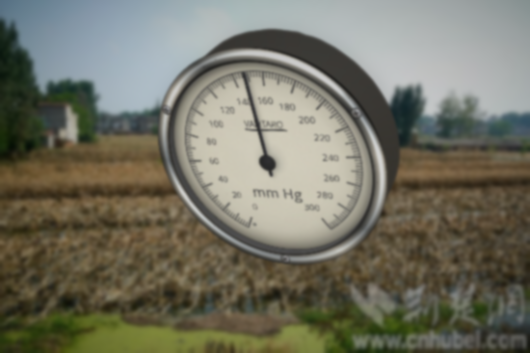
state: 150 mmHg
